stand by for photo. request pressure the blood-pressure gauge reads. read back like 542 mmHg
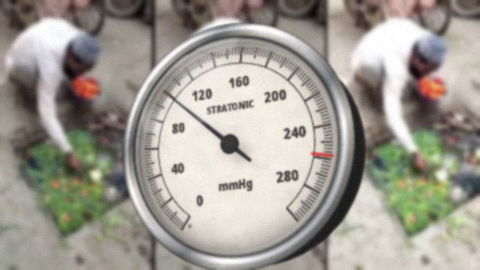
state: 100 mmHg
